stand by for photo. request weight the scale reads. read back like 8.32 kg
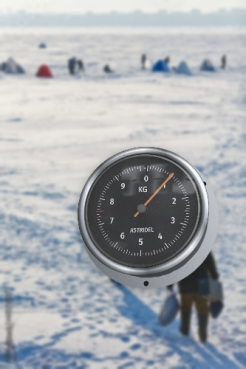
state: 1 kg
